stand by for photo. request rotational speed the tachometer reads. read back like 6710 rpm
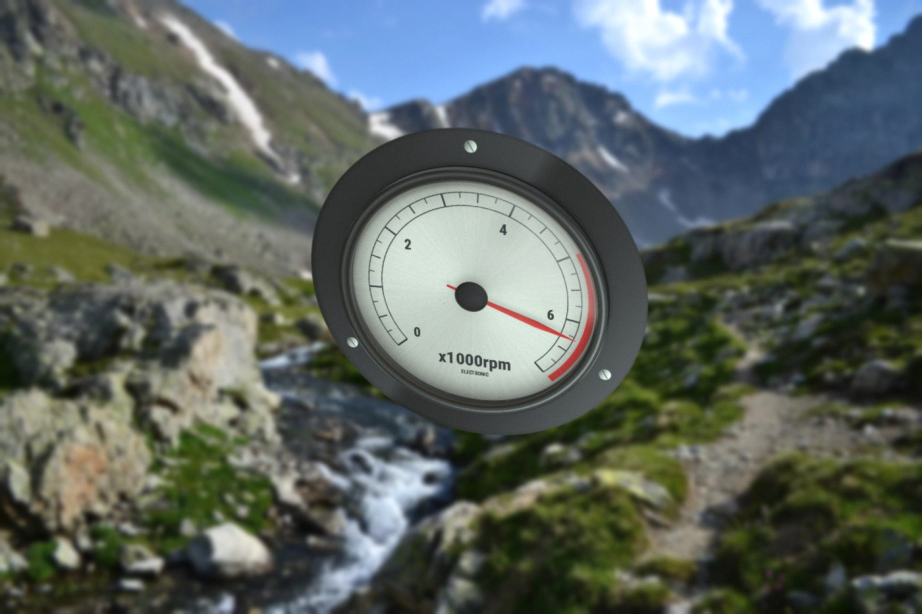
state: 6250 rpm
